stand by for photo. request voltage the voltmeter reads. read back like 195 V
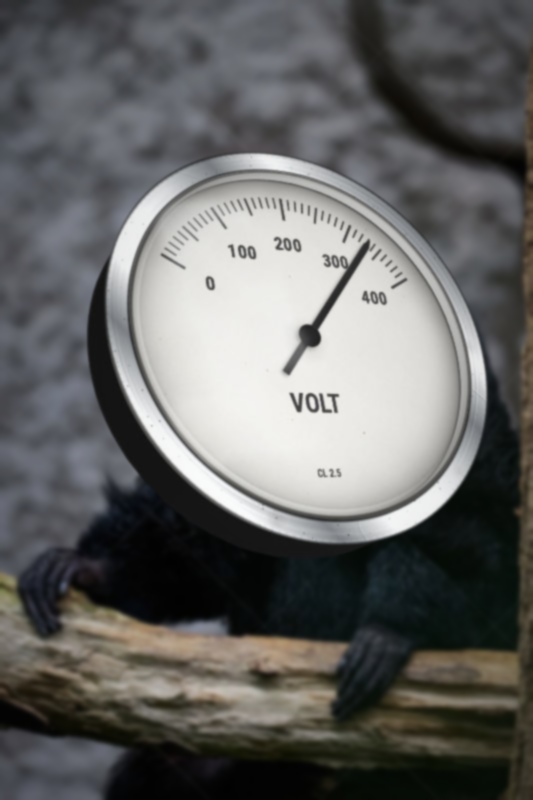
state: 330 V
